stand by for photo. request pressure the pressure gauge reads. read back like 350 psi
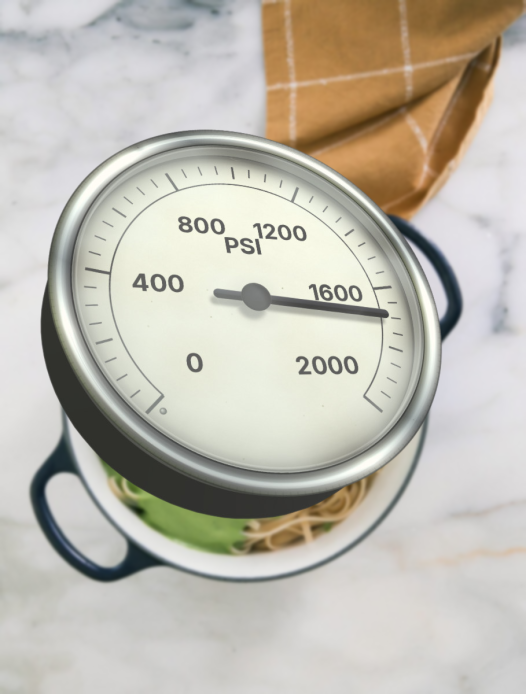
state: 1700 psi
